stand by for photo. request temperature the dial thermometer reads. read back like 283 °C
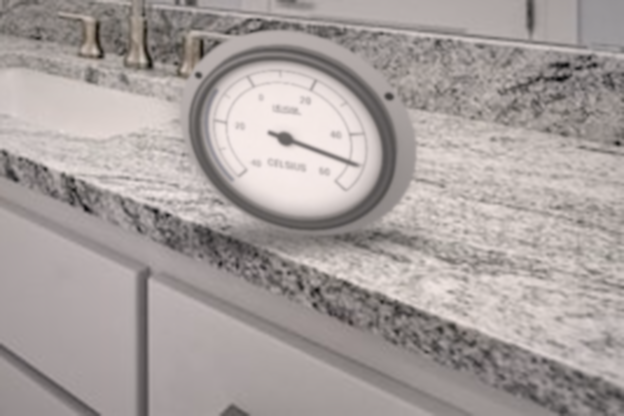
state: 50 °C
